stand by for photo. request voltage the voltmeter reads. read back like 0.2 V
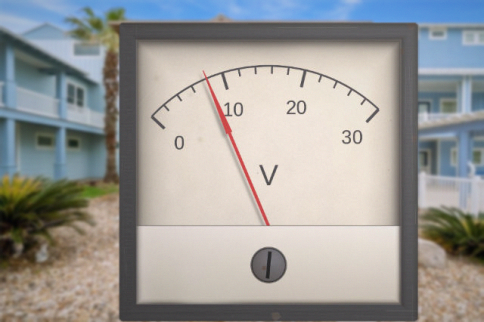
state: 8 V
